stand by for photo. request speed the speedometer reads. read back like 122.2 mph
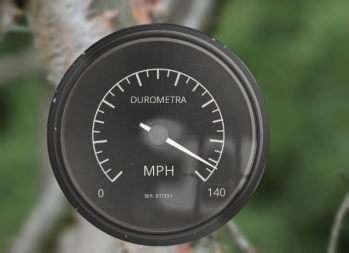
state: 132.5 mph
